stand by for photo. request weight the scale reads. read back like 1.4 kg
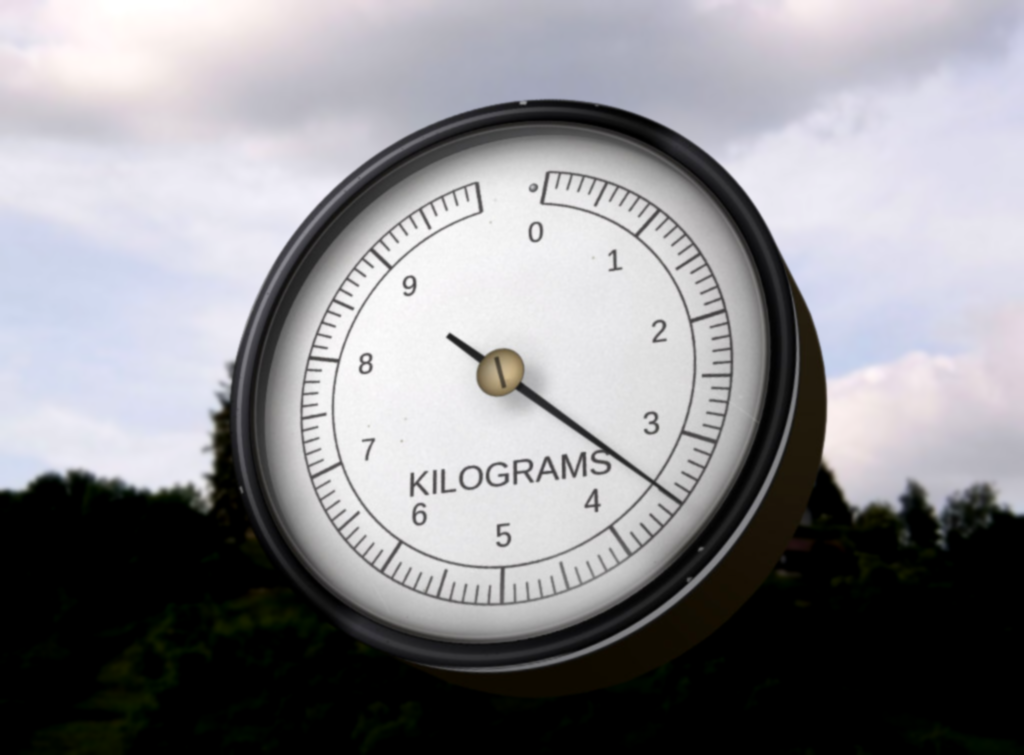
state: 3.5 kg
